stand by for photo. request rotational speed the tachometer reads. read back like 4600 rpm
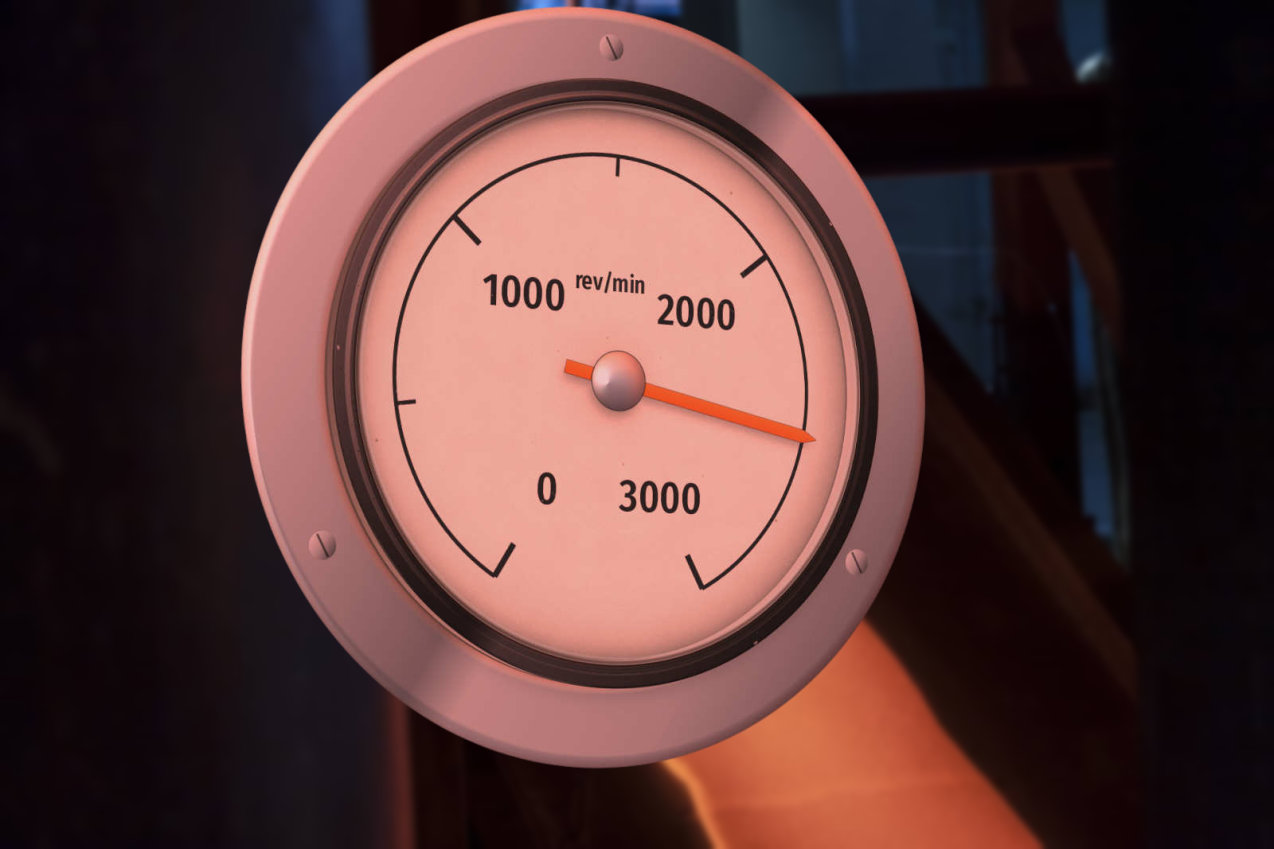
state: 2500 rpm
